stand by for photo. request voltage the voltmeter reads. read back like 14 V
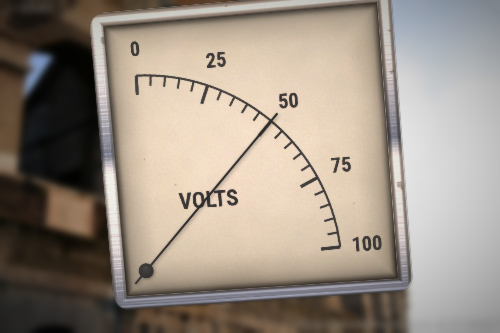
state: 50 V
